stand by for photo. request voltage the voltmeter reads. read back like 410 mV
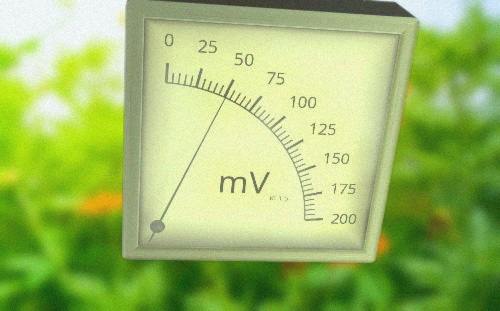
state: 50 mV
